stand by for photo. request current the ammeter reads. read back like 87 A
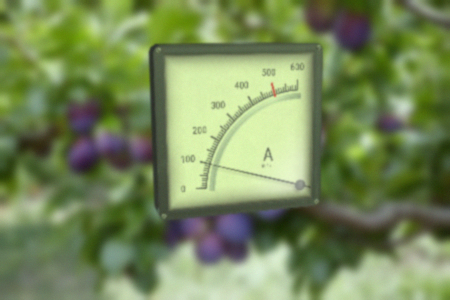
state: 100 A
